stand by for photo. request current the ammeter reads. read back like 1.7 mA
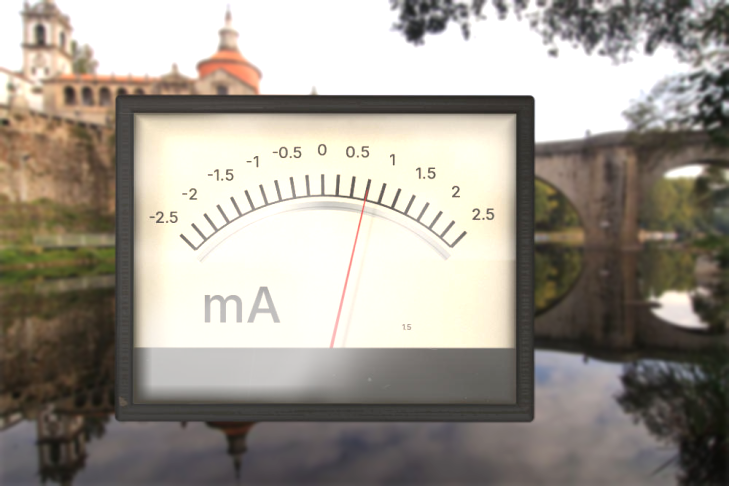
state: 0.75 mA
